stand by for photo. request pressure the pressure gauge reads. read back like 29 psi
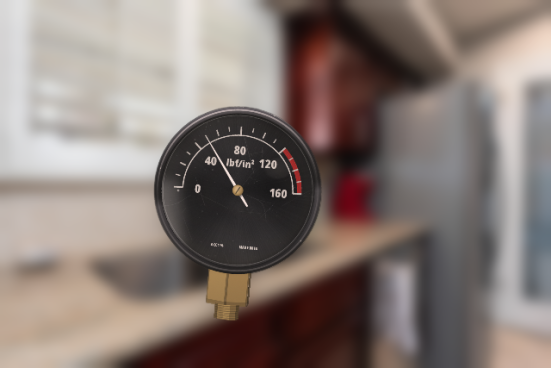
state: 50 psi
